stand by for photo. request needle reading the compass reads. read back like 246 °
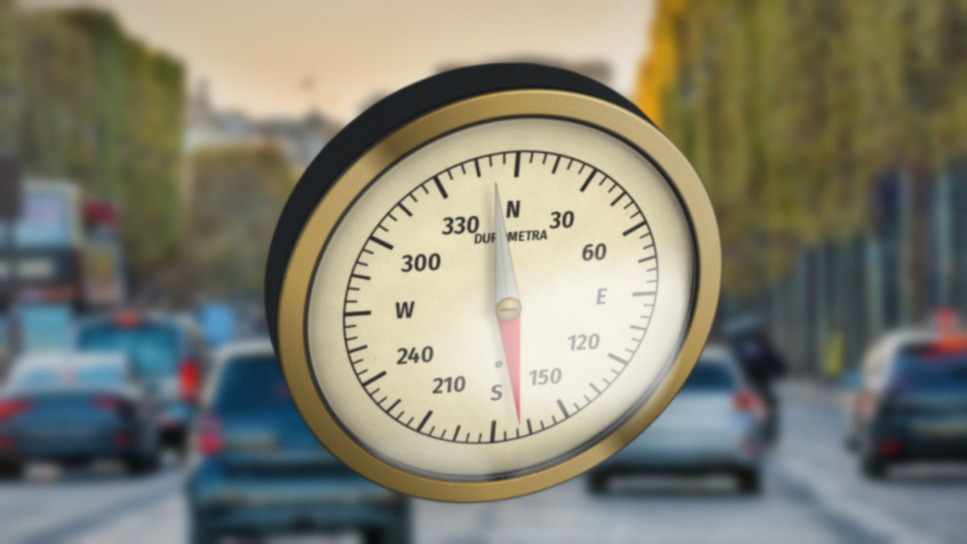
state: 170 °
